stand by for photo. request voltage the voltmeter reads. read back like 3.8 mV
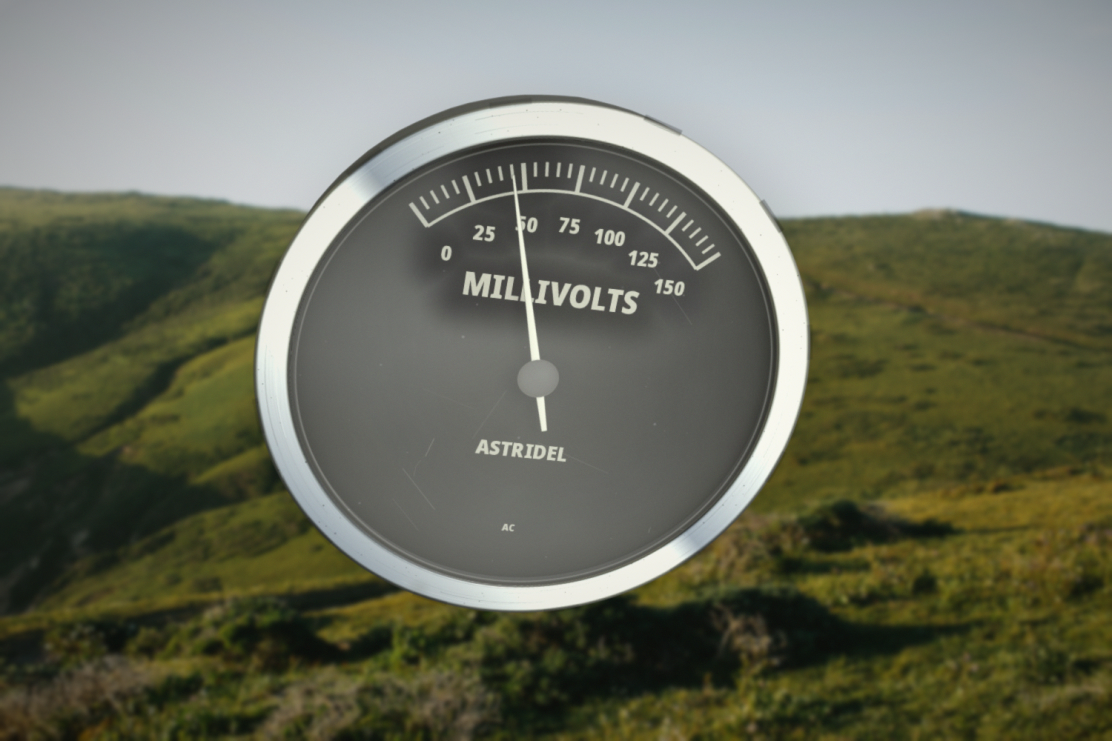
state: 45 mV
